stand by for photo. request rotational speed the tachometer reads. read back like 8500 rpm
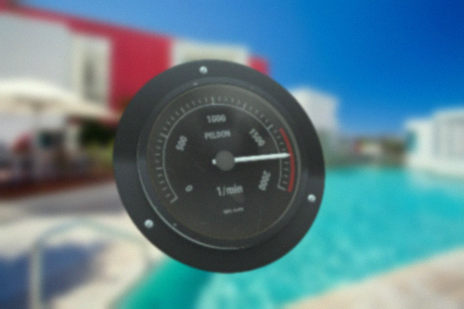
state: 1750 rpm
